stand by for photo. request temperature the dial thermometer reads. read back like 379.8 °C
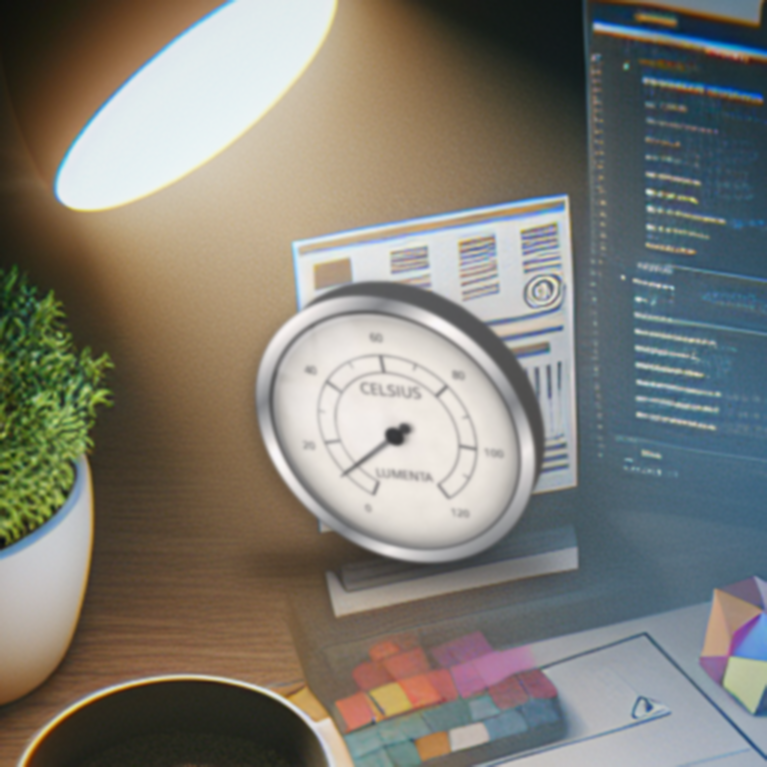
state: 10 °C
